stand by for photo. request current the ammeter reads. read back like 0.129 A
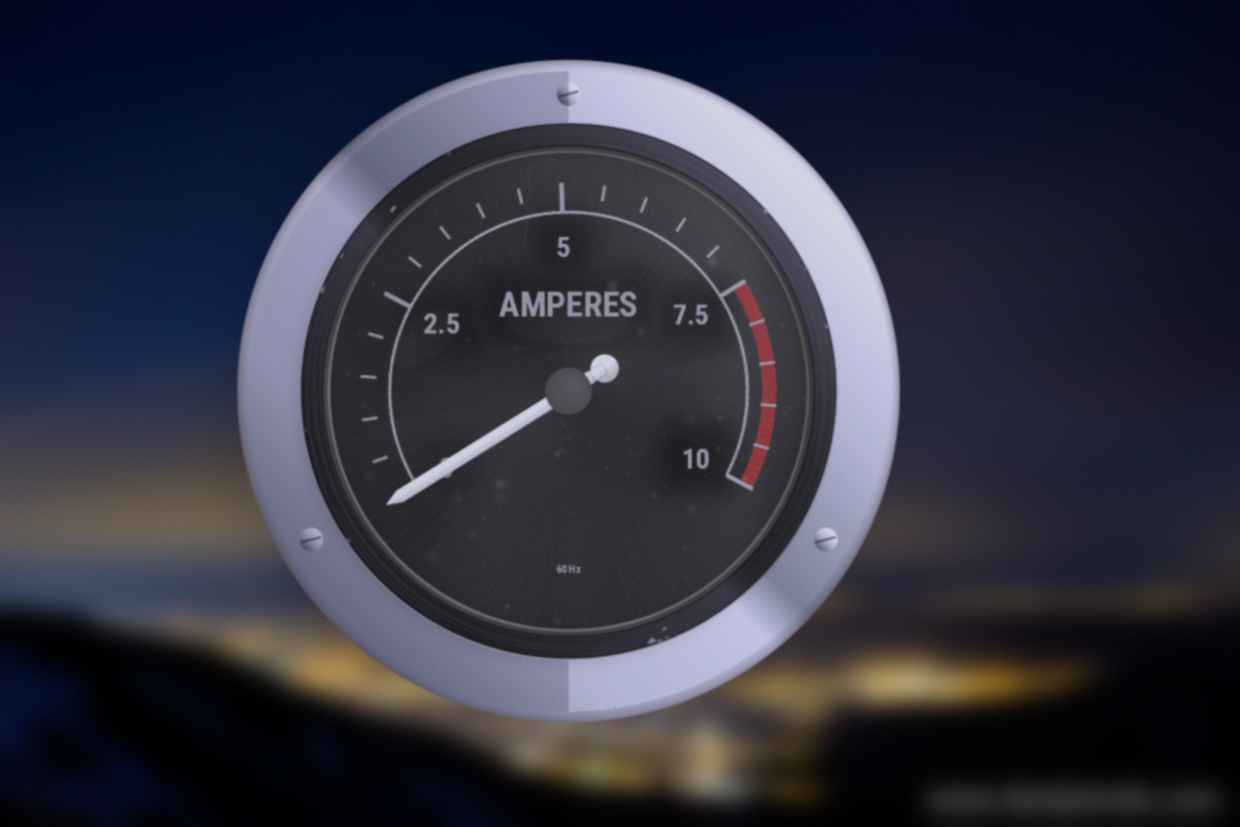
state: 0 A
